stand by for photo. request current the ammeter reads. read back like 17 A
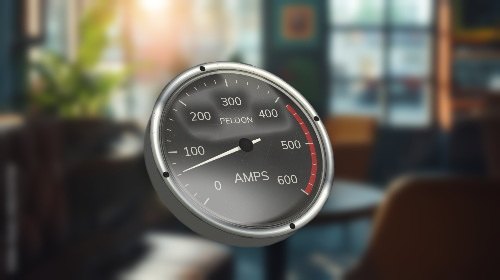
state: 60 A
